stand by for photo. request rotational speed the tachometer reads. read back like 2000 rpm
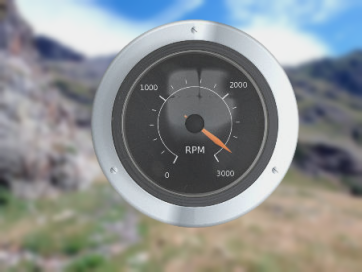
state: 2800 rpm
